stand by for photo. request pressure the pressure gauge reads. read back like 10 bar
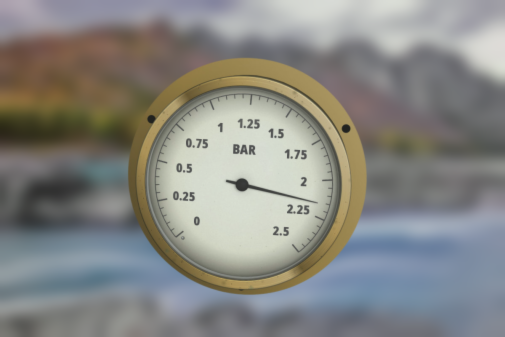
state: 2.15 bar
